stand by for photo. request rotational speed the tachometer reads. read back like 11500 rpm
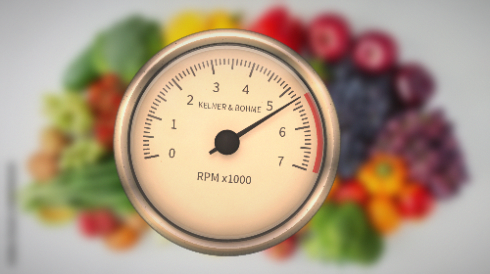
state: 5300 rpm
